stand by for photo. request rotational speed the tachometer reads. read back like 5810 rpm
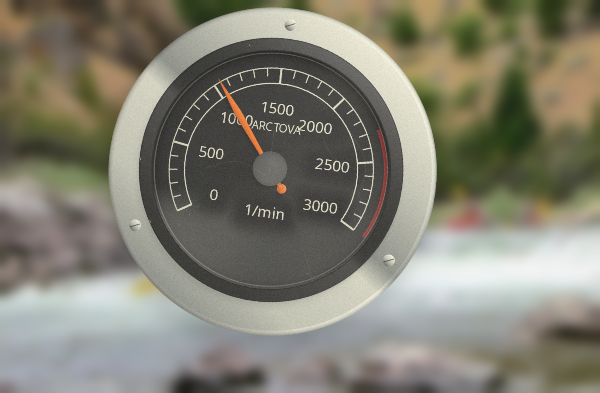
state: 1050 rpm
